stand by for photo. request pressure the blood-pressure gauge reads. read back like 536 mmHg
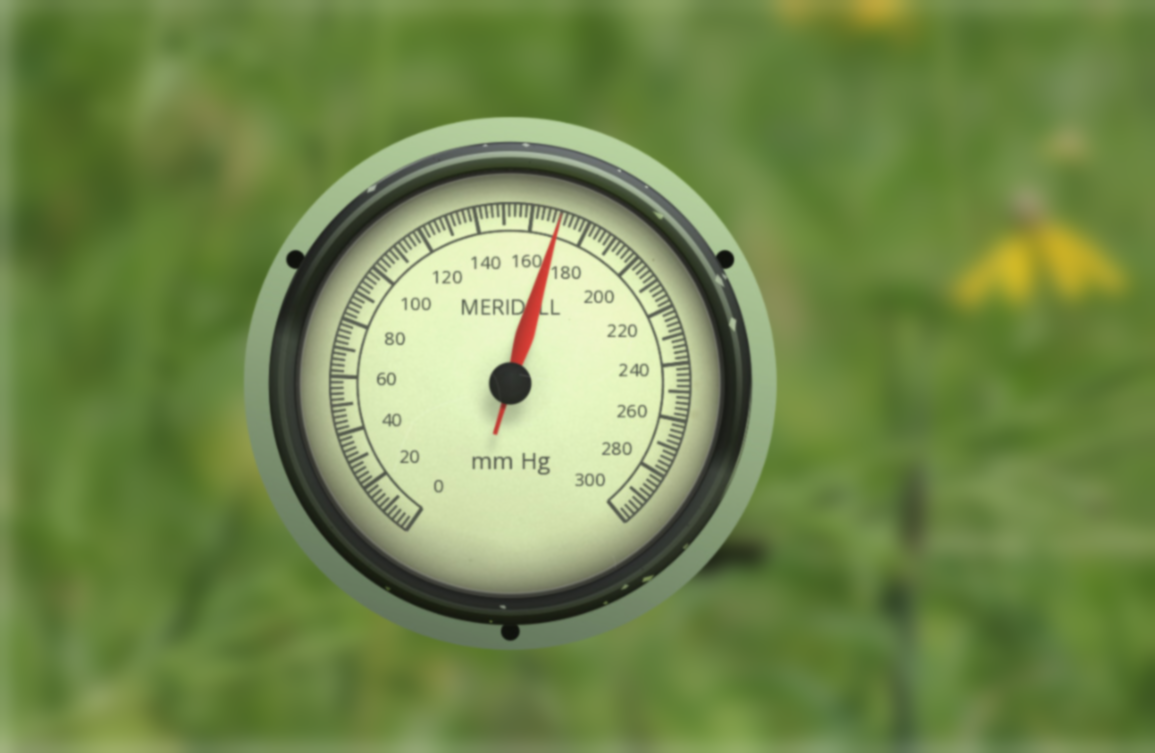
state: 170 mmHg
